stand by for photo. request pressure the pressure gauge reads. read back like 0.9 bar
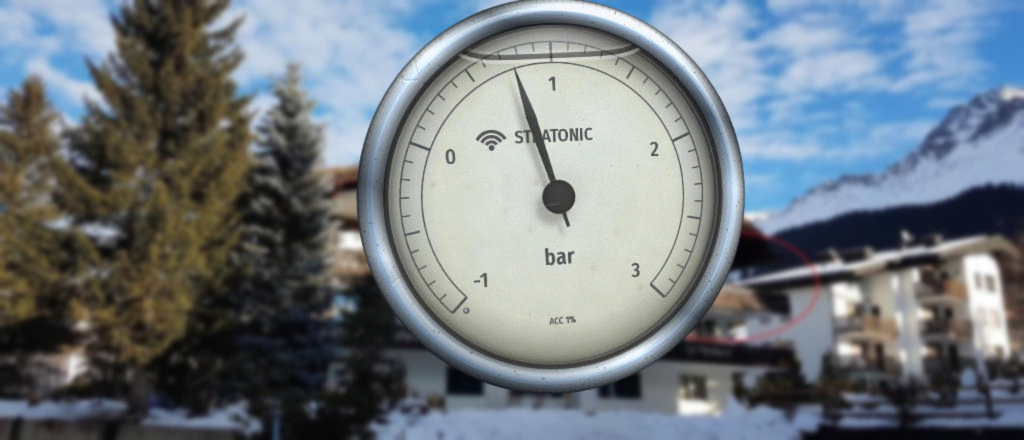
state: 0.75 bar
